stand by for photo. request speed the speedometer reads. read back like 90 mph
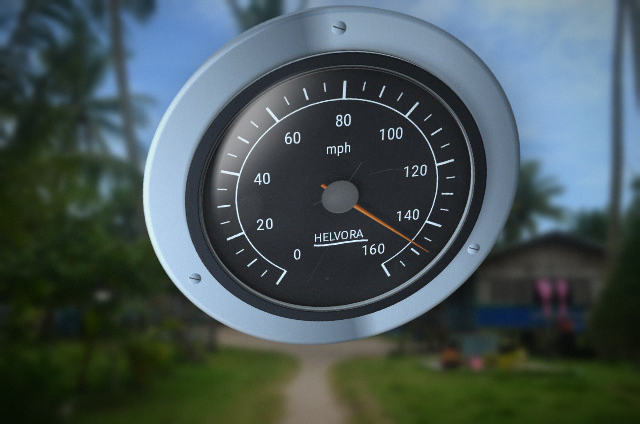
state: 147.5 mph
